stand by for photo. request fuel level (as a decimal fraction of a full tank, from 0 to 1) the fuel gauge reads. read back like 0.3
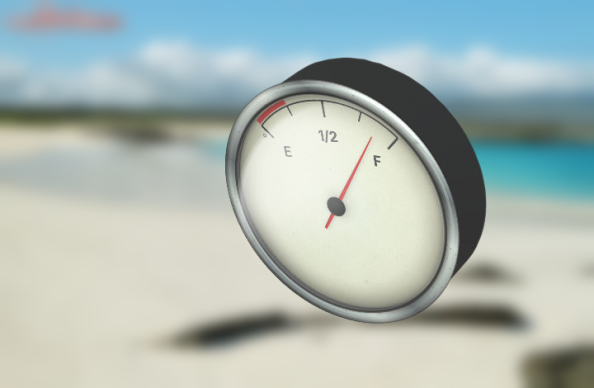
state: 0.875
